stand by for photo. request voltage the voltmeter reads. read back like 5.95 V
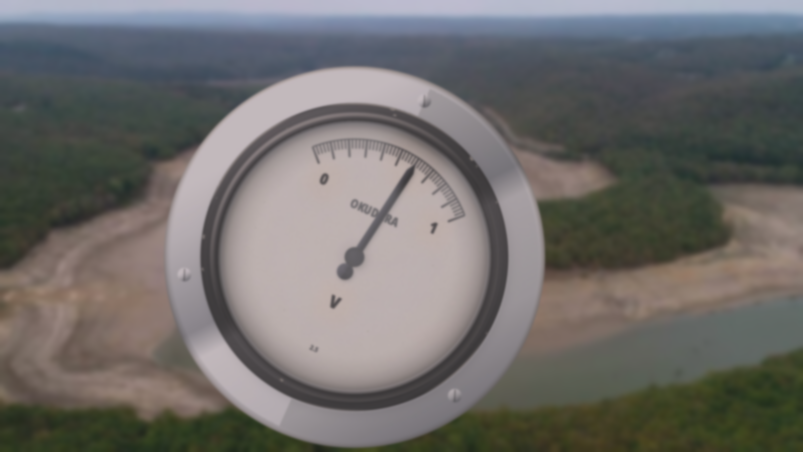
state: 0.6 V
